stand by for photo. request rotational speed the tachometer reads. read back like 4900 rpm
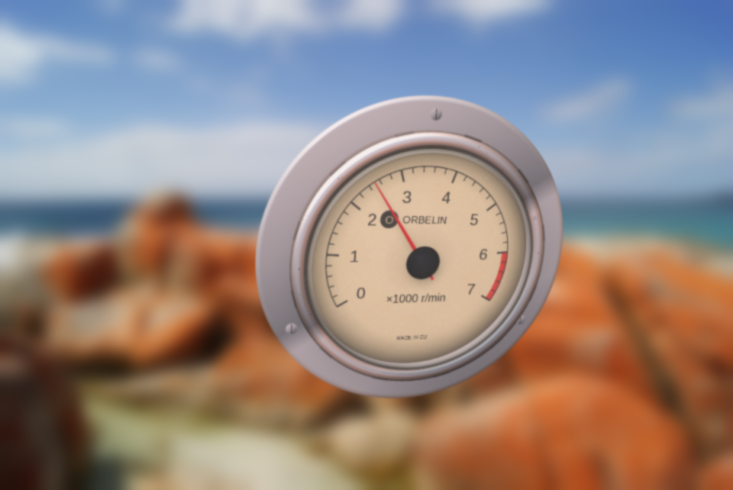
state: 2500 rpm
